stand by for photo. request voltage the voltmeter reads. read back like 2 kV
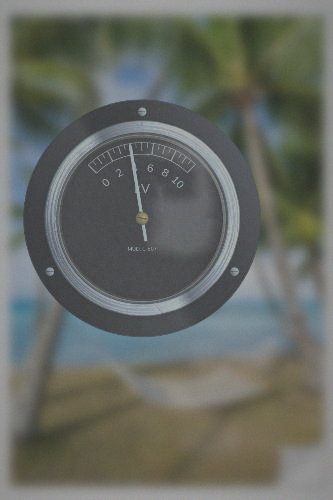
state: 4 kV
